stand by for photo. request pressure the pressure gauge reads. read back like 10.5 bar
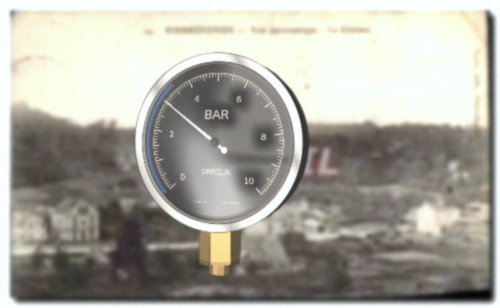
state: 3 bar
